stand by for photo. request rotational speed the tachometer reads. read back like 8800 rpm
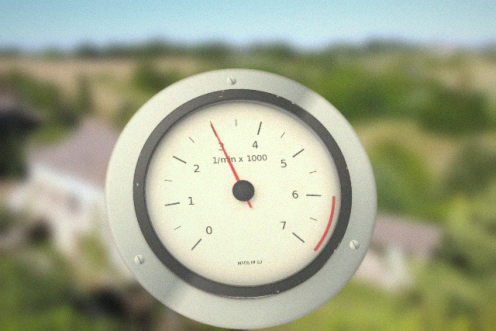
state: 3000 rpm
